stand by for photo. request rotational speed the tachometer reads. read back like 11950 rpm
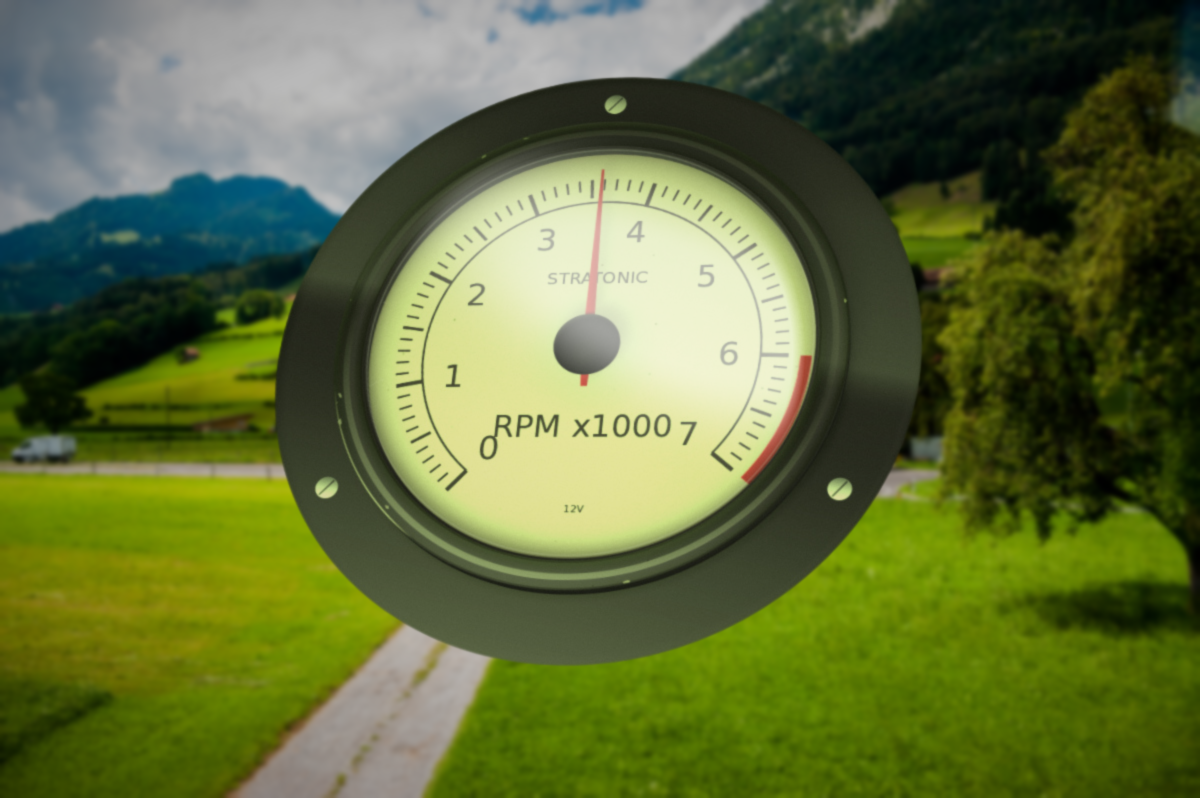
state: 3600 rpm
